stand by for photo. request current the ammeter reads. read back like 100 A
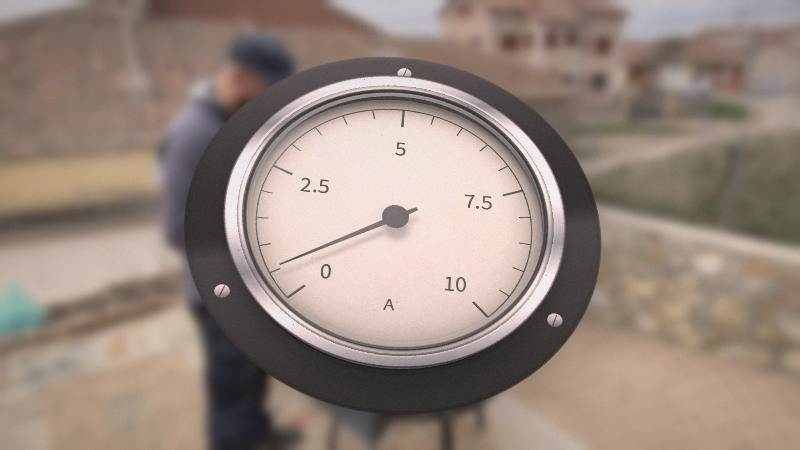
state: 0.5 A
